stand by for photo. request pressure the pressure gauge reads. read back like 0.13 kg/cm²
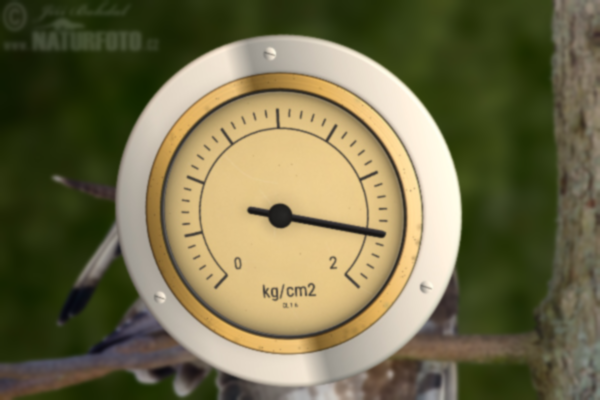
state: 1.75 kg/cm²
